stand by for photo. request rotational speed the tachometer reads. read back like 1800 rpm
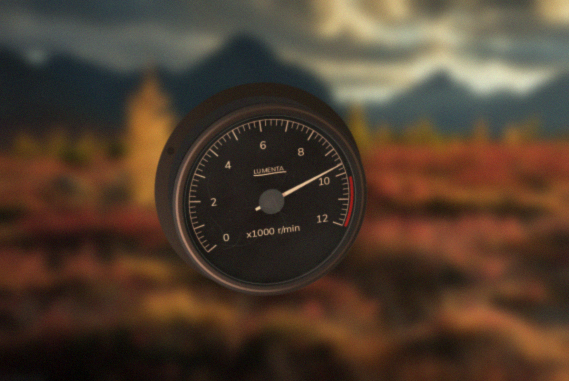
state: 9600 rpm
